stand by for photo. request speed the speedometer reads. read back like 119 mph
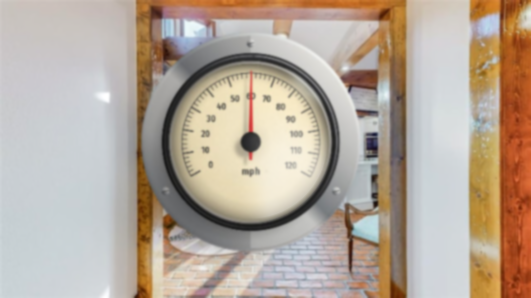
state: 60 mph
